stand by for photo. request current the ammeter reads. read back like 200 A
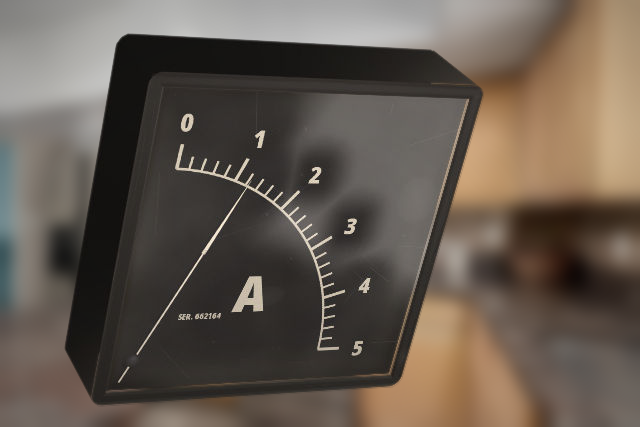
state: 1.2 A
